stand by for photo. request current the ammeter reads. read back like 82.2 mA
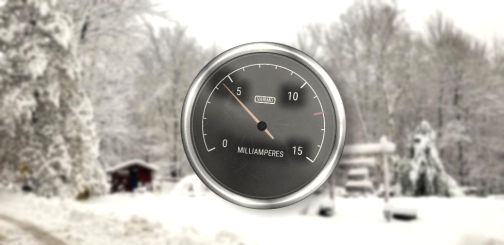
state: 4.5 mA
